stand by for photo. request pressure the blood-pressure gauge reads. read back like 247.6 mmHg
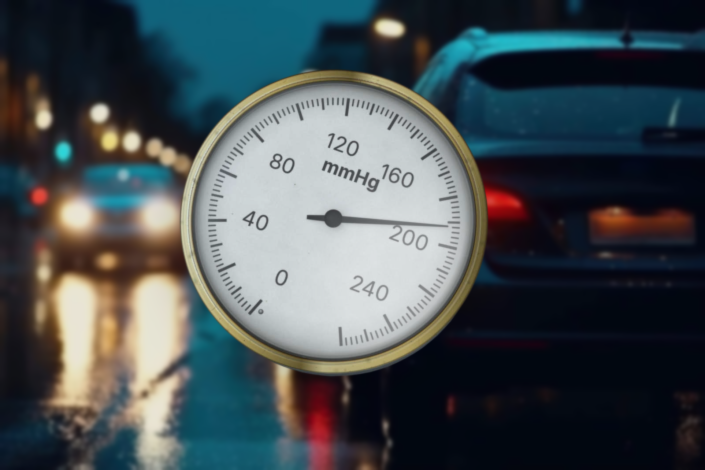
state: 192 mmHg
